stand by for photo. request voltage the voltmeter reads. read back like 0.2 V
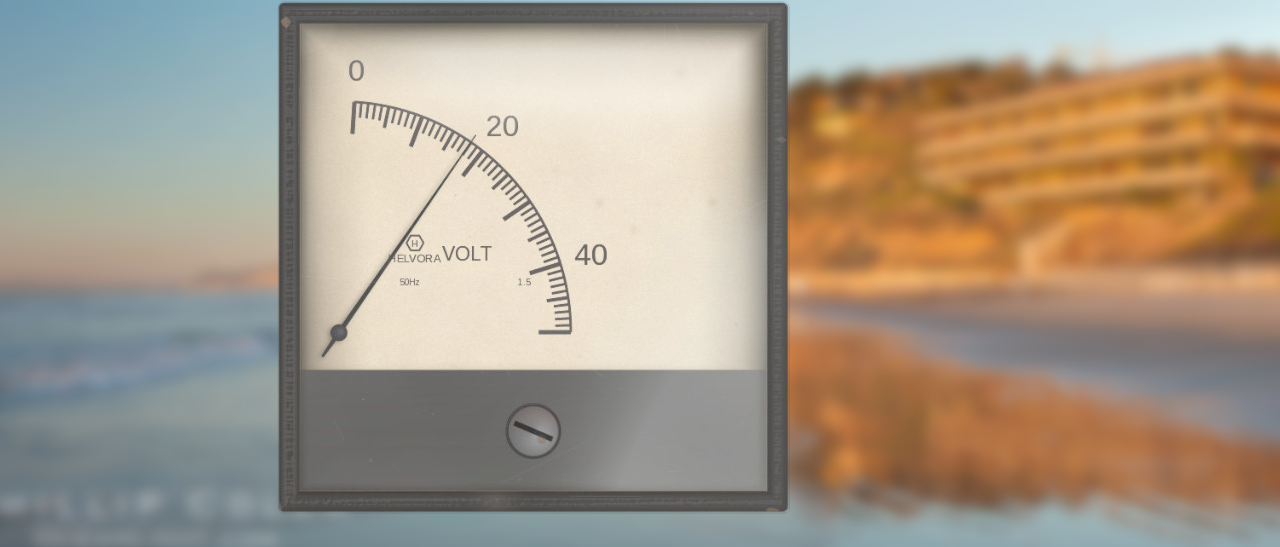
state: 18 V
